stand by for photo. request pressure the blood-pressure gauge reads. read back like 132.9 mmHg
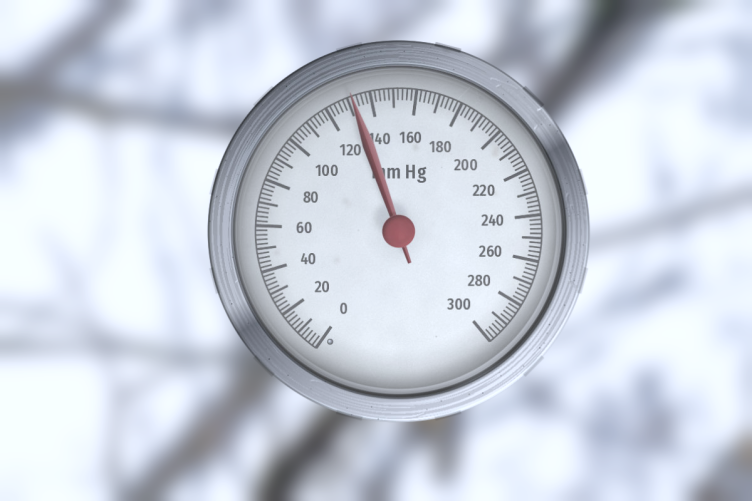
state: 132 mmHg
